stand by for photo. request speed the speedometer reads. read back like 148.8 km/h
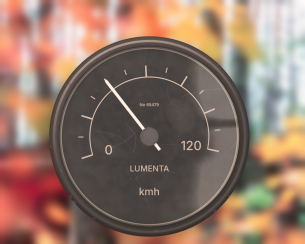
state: 40 km/h
